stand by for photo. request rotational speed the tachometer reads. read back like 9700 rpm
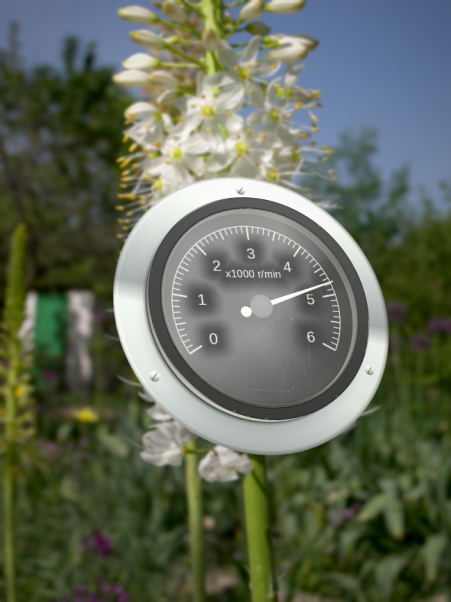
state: 4800 rpm
